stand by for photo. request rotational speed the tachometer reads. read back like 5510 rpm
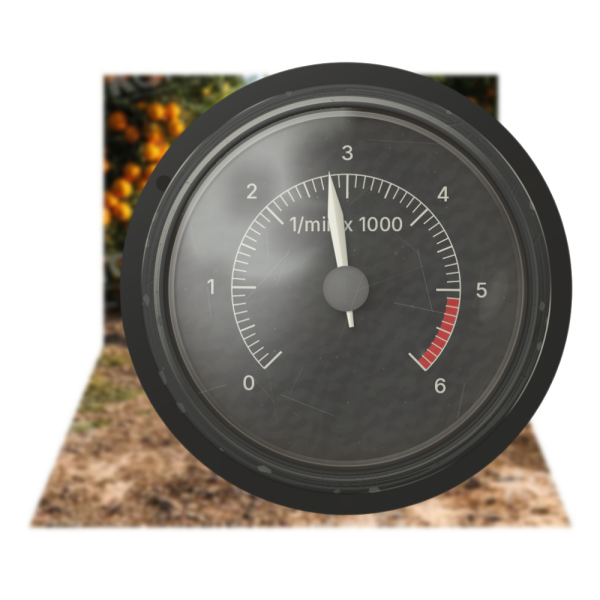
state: 2800 rpm
